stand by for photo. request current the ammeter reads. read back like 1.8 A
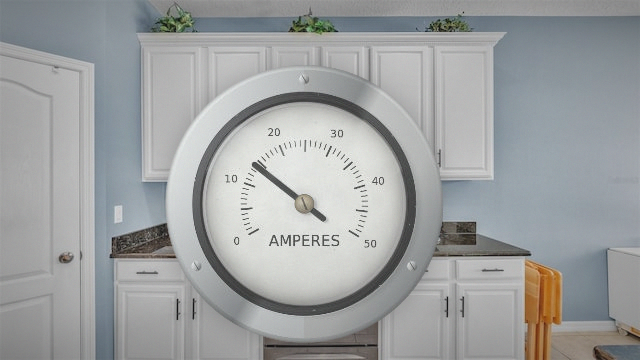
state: 14 A
